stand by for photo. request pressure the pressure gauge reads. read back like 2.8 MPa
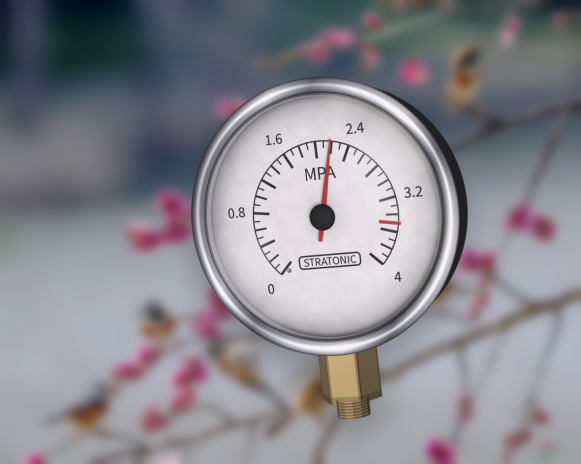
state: 2.2 MPa
